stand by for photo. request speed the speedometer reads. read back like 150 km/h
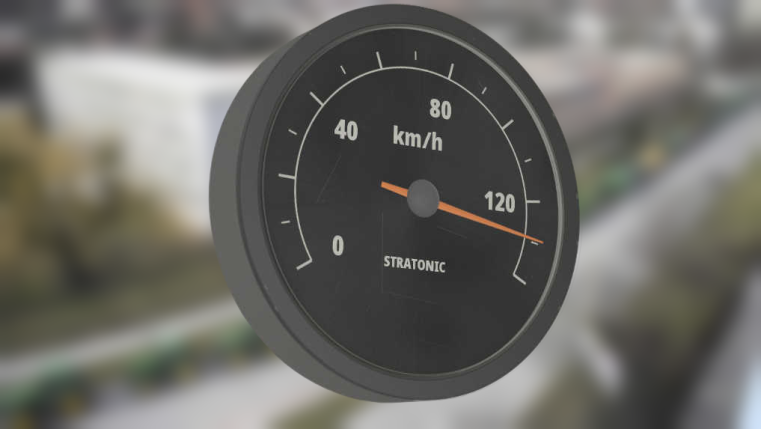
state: 130 km/h
